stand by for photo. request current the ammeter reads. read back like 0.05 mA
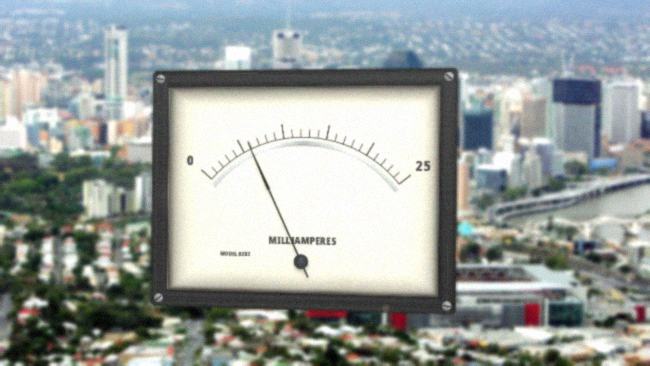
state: 6 mA
